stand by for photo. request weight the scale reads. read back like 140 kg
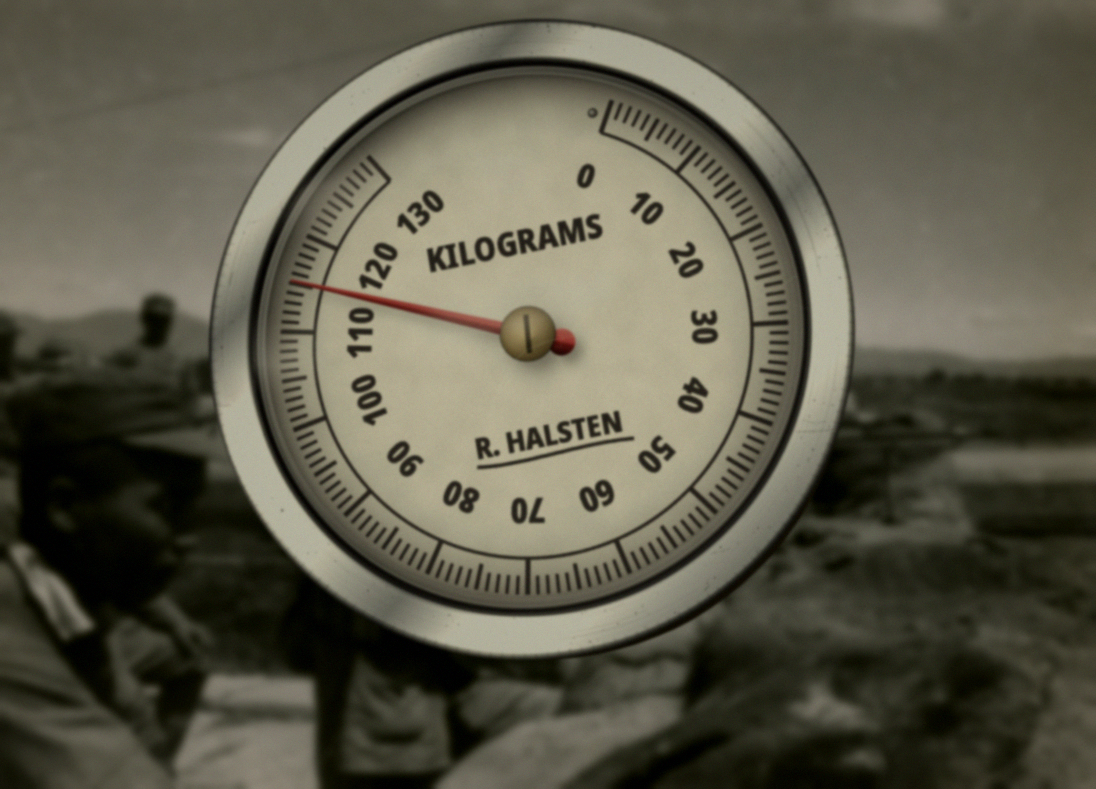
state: 115 kg
